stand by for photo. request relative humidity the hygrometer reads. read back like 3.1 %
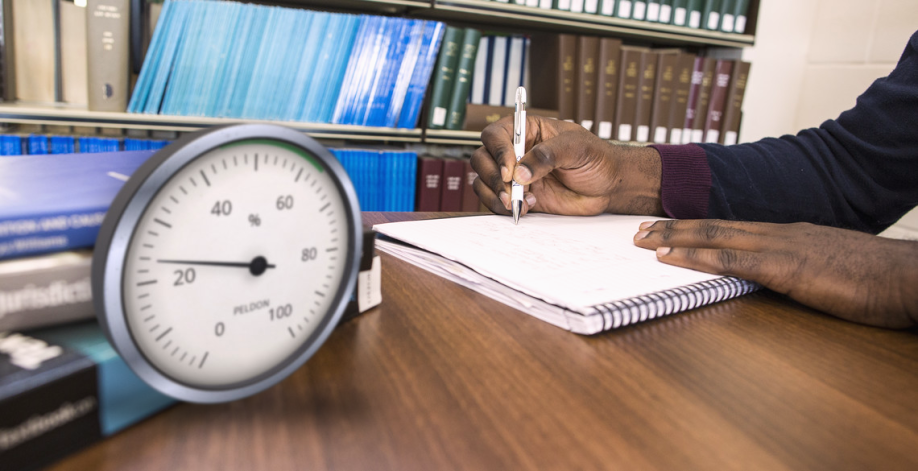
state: 24 %
